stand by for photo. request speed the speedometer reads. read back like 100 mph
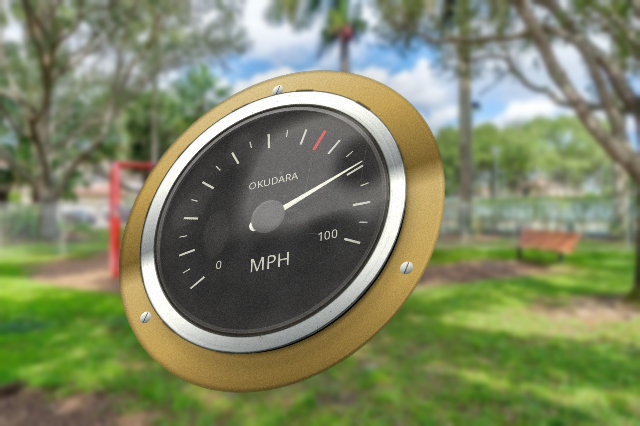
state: 80 mph
